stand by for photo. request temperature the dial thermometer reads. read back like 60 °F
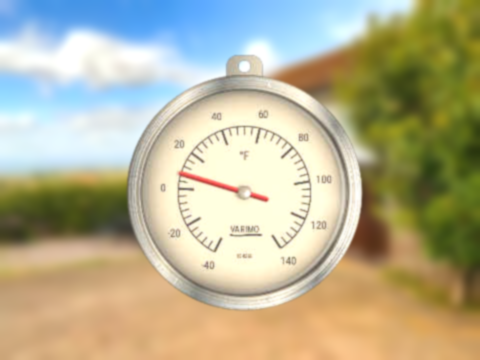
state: 8 °F
